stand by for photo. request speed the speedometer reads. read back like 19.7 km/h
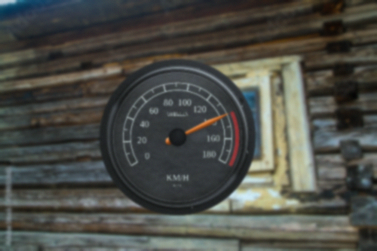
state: 140 km/h
